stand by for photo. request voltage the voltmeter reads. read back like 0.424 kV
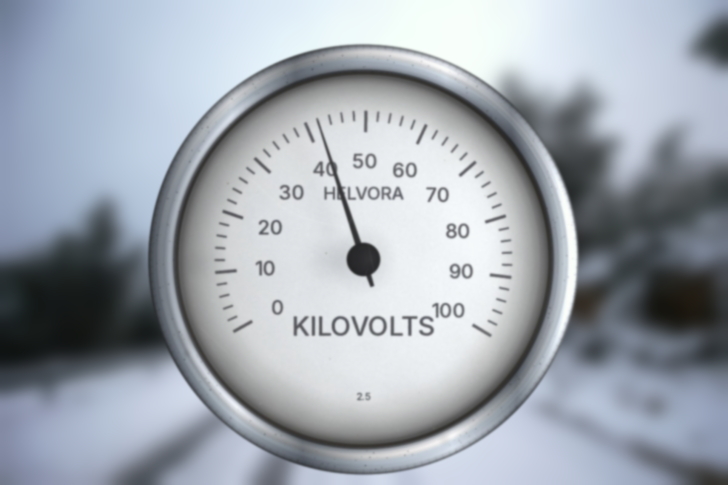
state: 42 kV
